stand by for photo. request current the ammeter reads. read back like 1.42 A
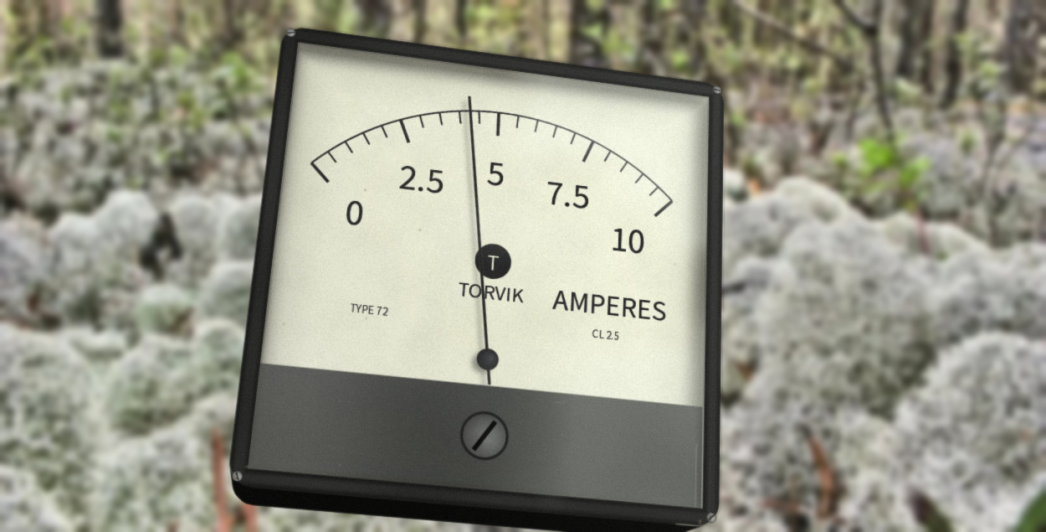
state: 4.25 A
